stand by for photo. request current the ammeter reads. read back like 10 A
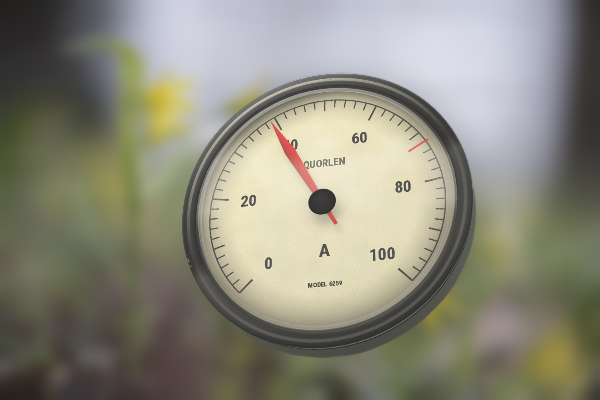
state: 39 A
